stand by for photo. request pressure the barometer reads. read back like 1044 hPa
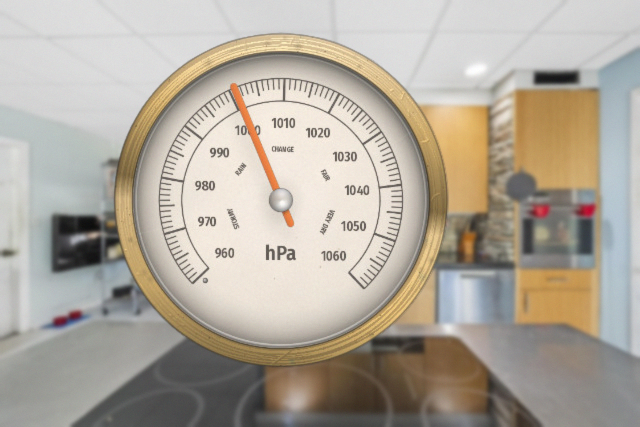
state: 1001 hPa
